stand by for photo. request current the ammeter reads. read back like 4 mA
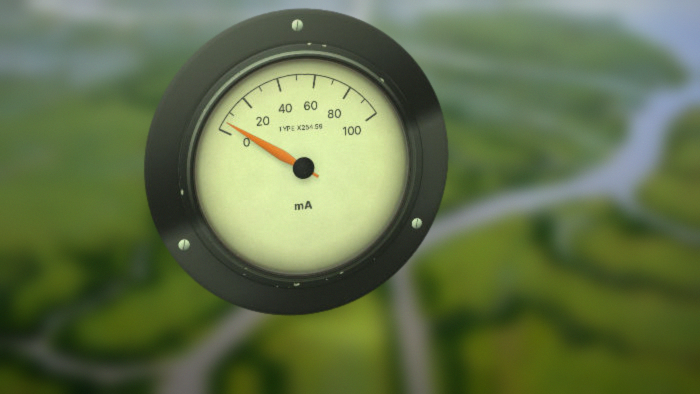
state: 5 mA
